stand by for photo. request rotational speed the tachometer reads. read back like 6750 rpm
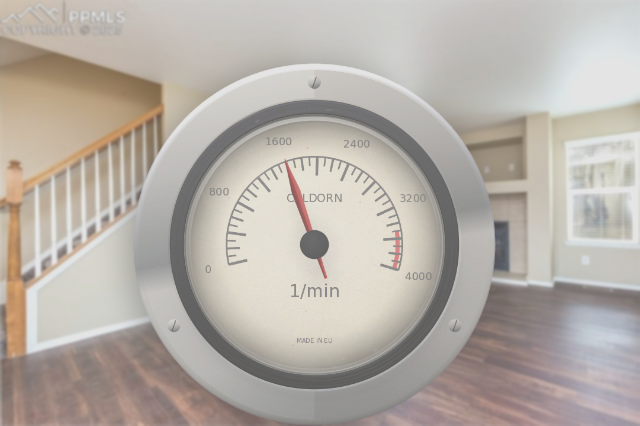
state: 1600 rpm
